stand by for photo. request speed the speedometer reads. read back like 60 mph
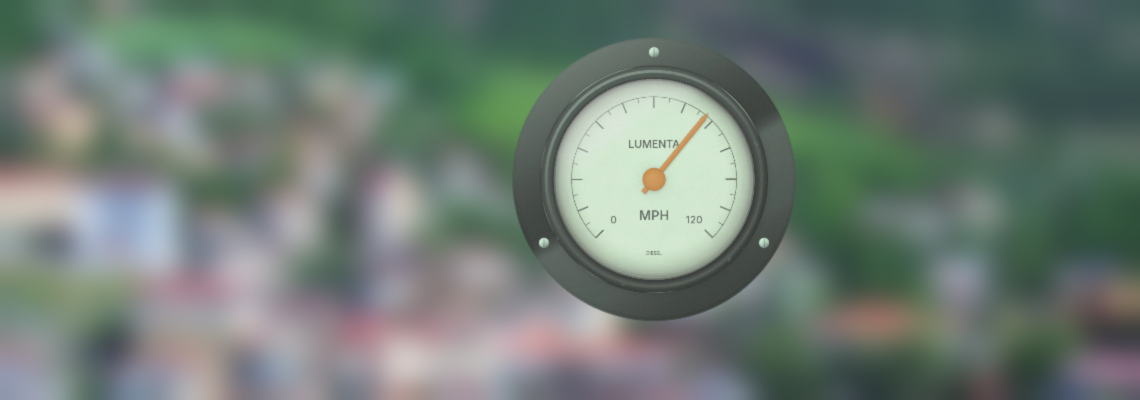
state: 77.5 mph
